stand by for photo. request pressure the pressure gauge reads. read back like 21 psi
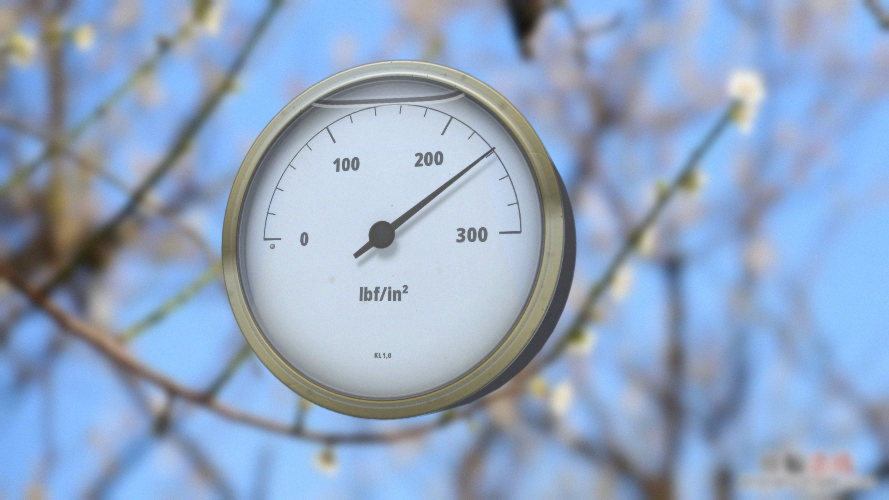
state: 240 psi
